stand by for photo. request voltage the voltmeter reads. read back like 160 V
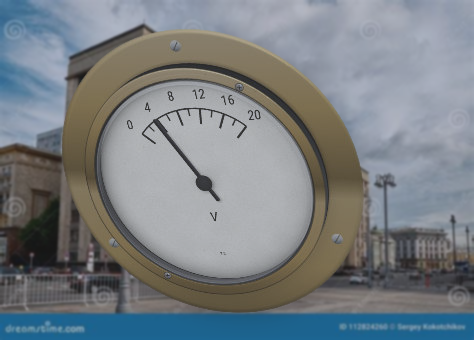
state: 4 V
